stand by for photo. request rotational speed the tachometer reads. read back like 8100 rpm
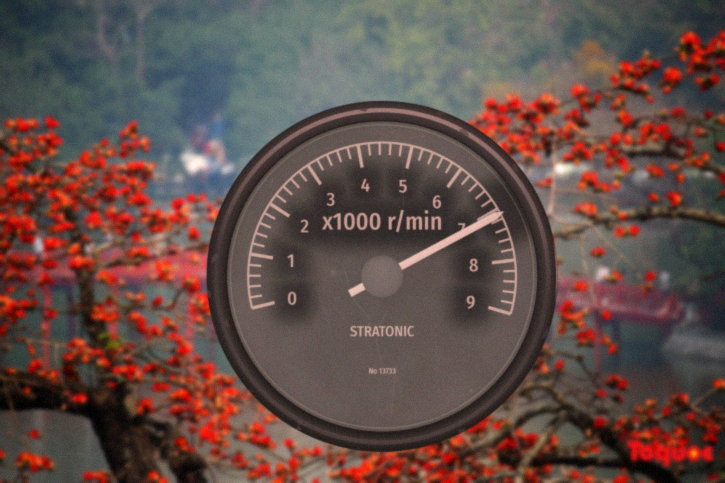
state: 7100 rpm
